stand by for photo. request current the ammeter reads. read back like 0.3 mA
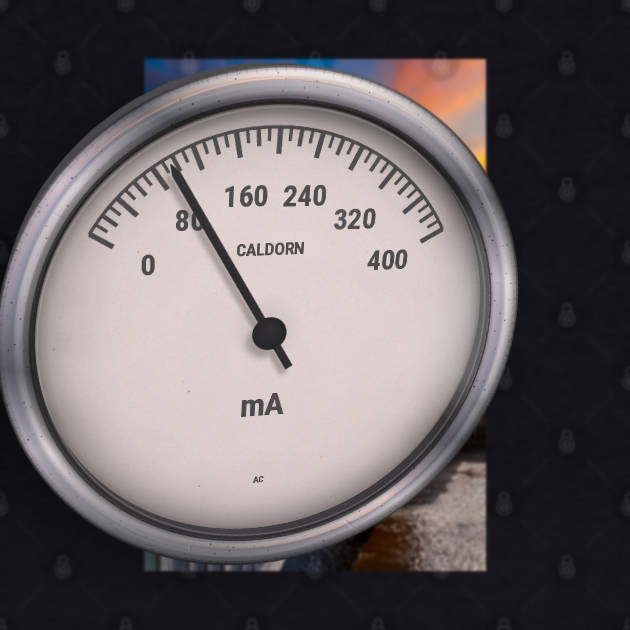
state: 95 mA
